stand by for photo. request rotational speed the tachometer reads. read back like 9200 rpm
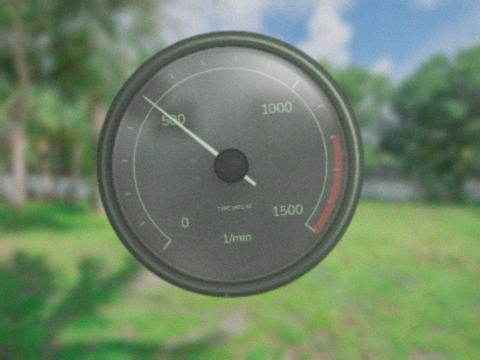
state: 500 rpm
